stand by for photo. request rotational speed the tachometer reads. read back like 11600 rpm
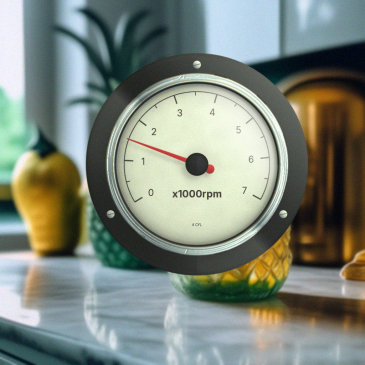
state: 1500 rpm
